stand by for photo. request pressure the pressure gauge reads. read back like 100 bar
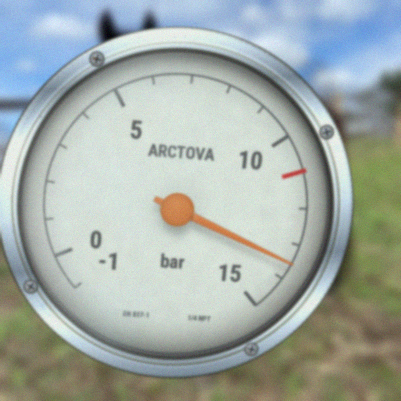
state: 13.5 bar
